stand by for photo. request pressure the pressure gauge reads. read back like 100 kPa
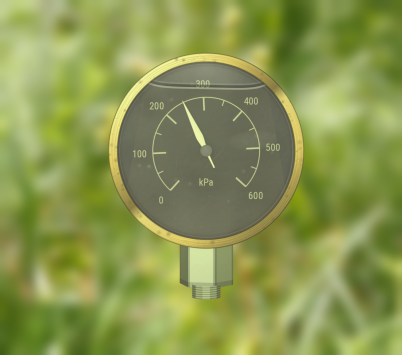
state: 250 kPa
